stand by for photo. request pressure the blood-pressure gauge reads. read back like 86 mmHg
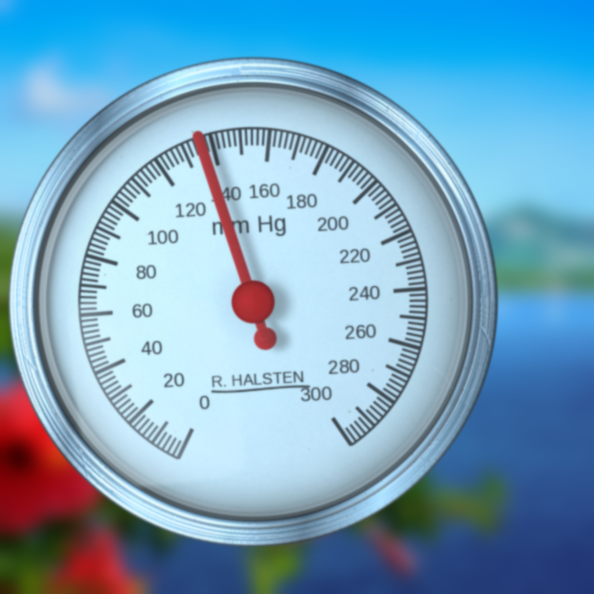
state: 136 mmHg
